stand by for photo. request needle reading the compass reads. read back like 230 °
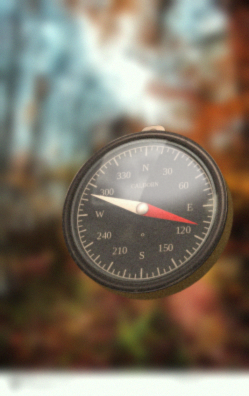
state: 110 °
